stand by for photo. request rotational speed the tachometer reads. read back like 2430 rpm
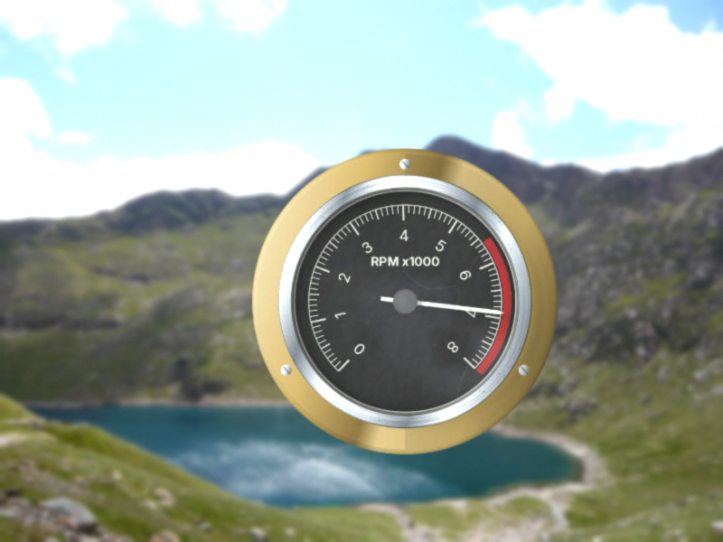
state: 6900 rpm
